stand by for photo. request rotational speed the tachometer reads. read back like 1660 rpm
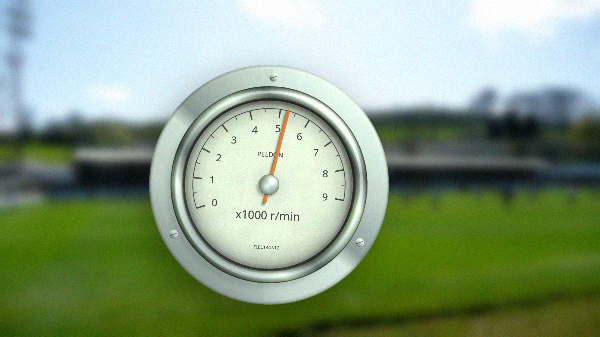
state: 5250 rpm
